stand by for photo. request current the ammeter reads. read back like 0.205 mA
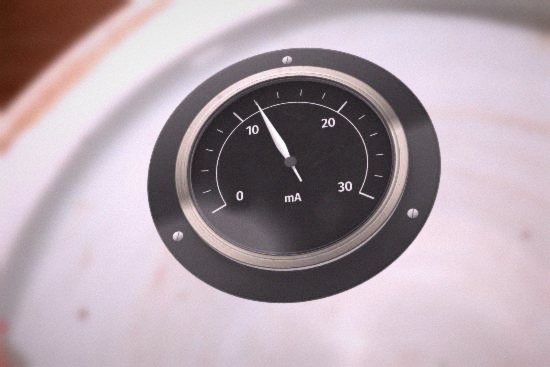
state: 12 mA
